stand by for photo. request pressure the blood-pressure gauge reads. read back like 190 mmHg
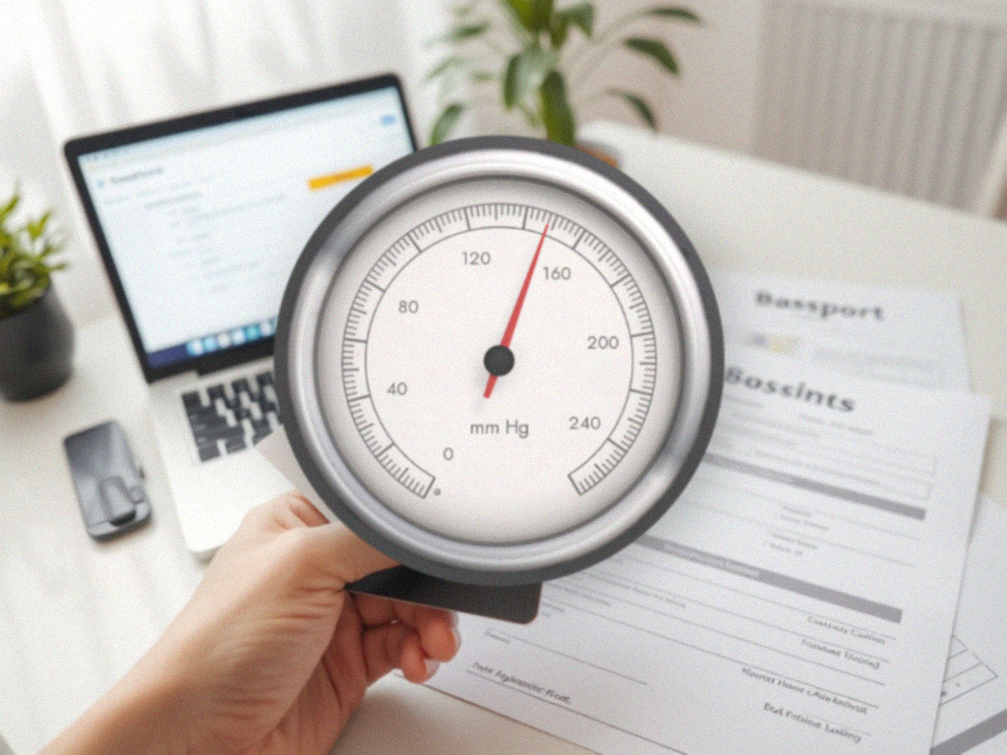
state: 148 mmHg
